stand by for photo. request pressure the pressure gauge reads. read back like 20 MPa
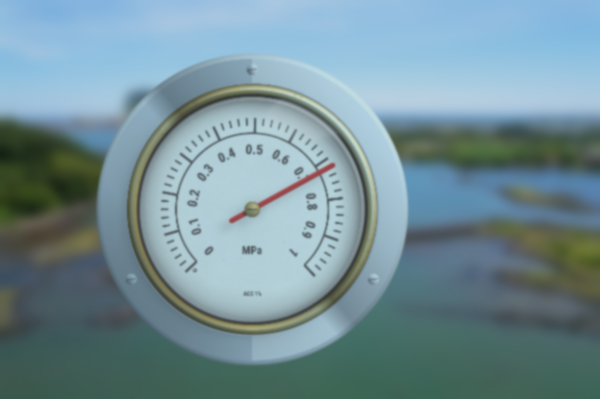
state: 0.72 MPa
